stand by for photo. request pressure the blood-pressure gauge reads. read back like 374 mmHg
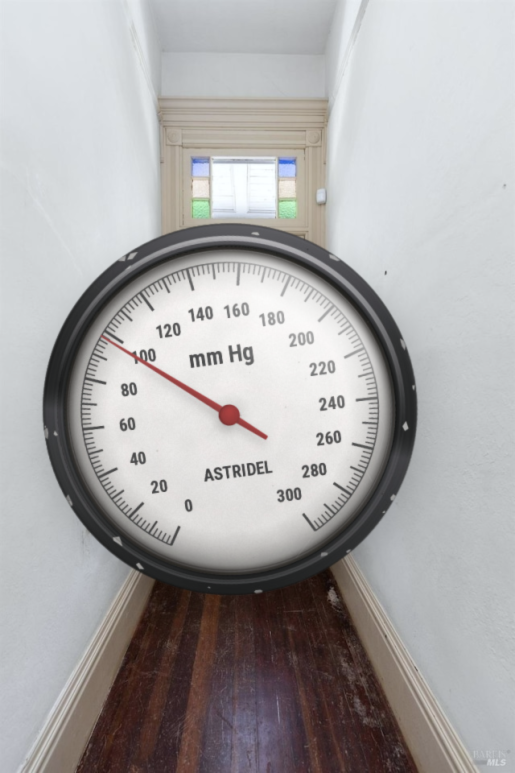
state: 98 mmHg
